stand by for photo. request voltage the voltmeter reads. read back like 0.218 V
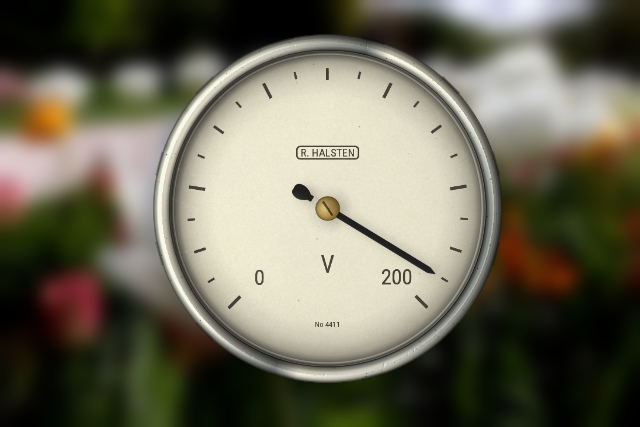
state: 190 V
